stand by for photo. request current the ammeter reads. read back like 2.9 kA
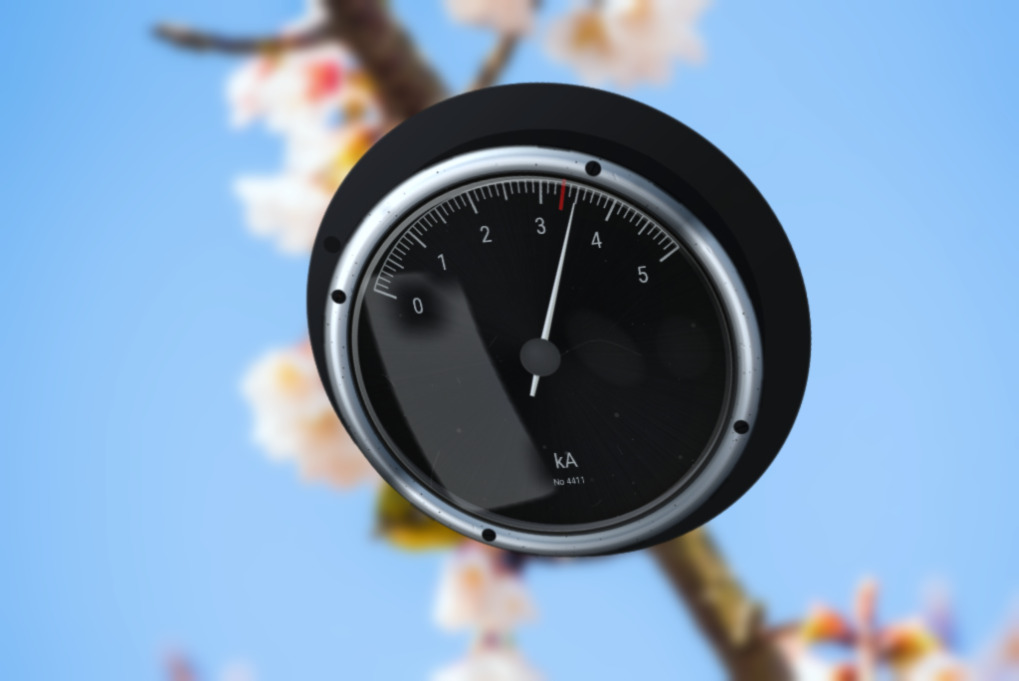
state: 3.5 kA
